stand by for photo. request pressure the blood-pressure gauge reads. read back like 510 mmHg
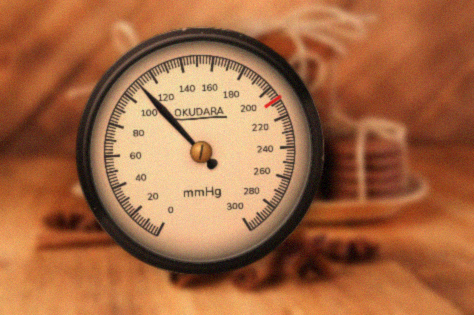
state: 110 mmHg
